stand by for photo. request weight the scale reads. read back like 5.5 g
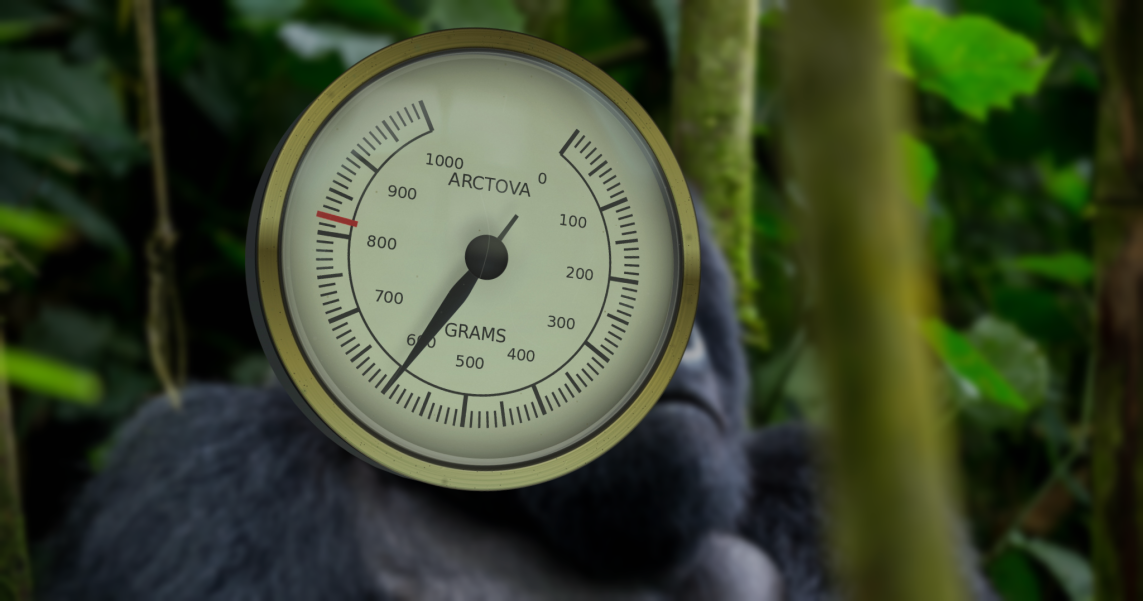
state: 600 g
